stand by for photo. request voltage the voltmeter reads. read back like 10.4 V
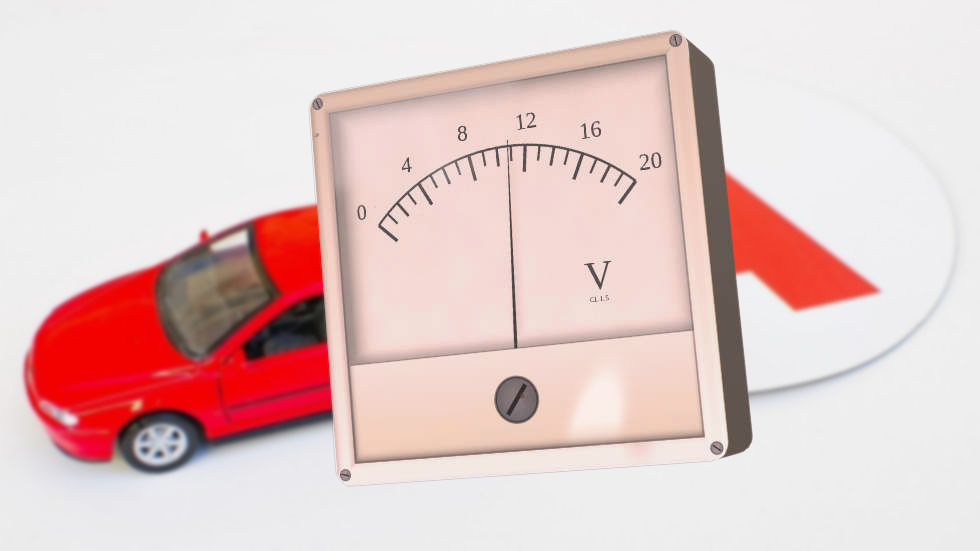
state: 11 V
